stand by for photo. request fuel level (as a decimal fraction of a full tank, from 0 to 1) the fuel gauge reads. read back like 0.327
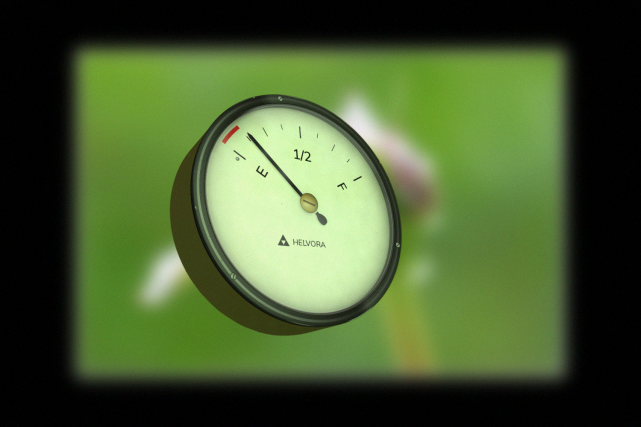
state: 0.125
